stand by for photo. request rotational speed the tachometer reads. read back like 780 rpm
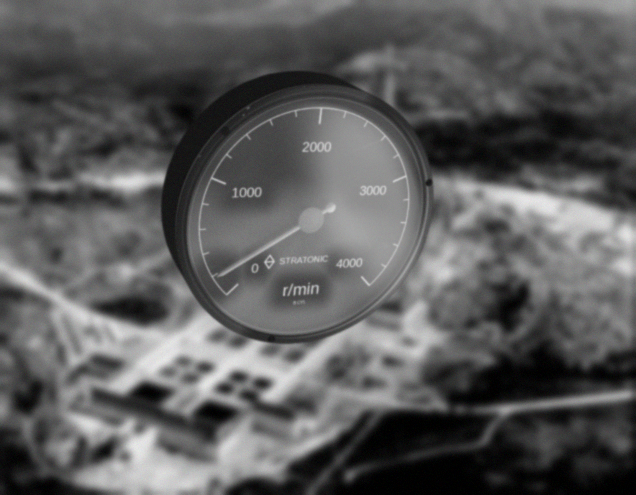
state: 200 rpm
